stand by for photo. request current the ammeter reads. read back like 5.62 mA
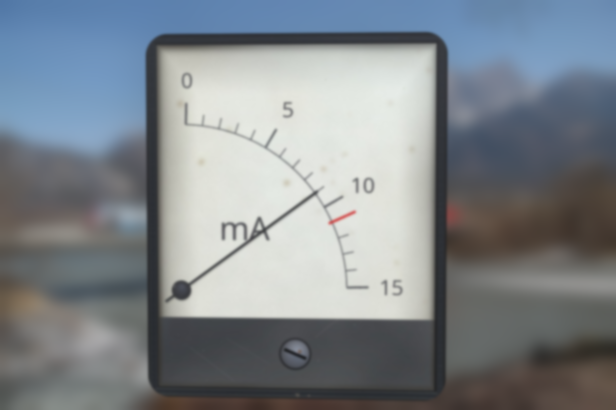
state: 9 mA
